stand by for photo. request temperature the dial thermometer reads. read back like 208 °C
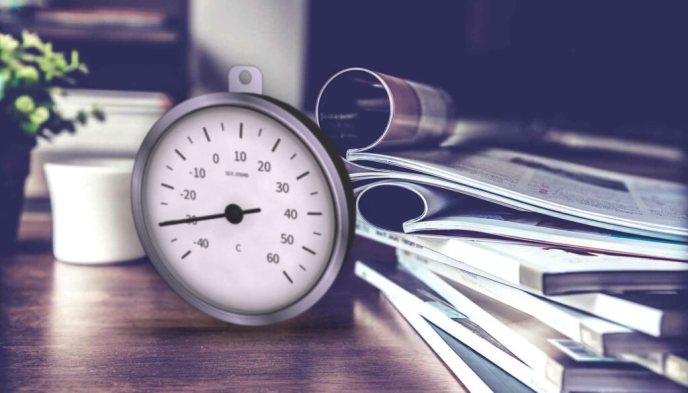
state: -30 °C
